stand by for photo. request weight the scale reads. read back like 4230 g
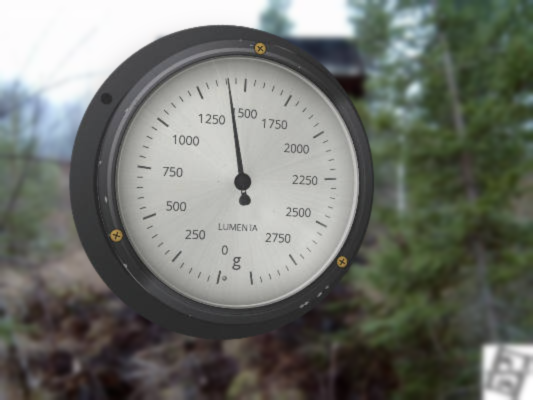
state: 1400 g
